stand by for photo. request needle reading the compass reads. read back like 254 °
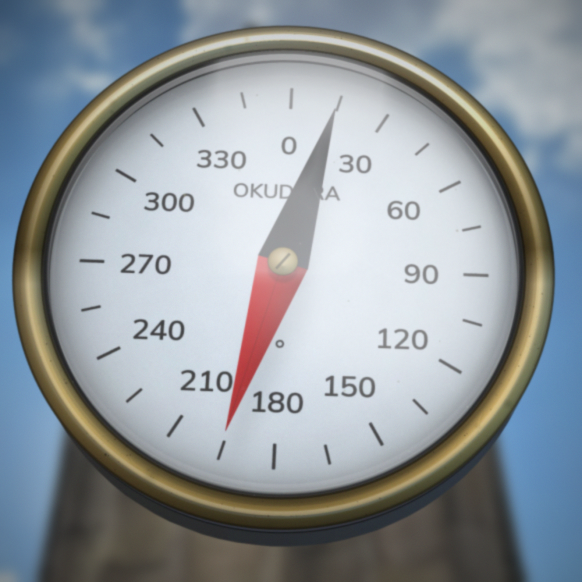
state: 195 °
